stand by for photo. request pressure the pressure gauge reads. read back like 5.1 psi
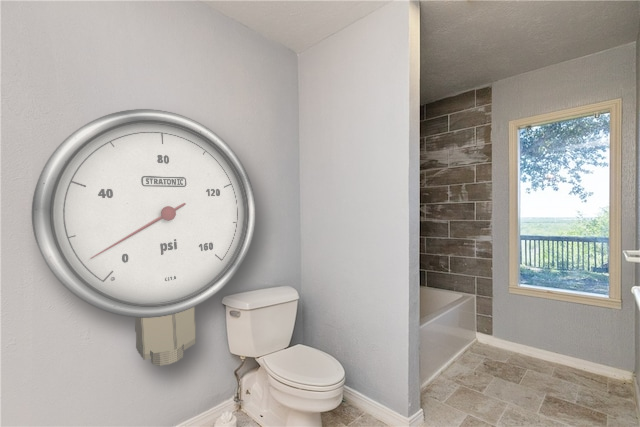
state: 10 psi
